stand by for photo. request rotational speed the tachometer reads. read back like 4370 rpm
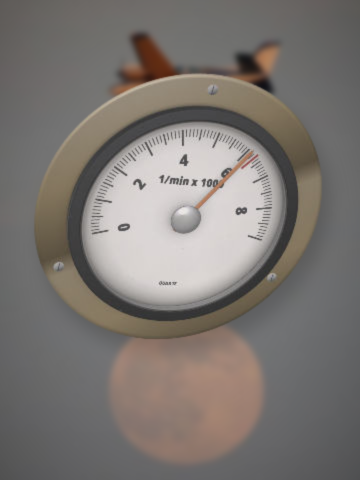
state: 6000 rpm
